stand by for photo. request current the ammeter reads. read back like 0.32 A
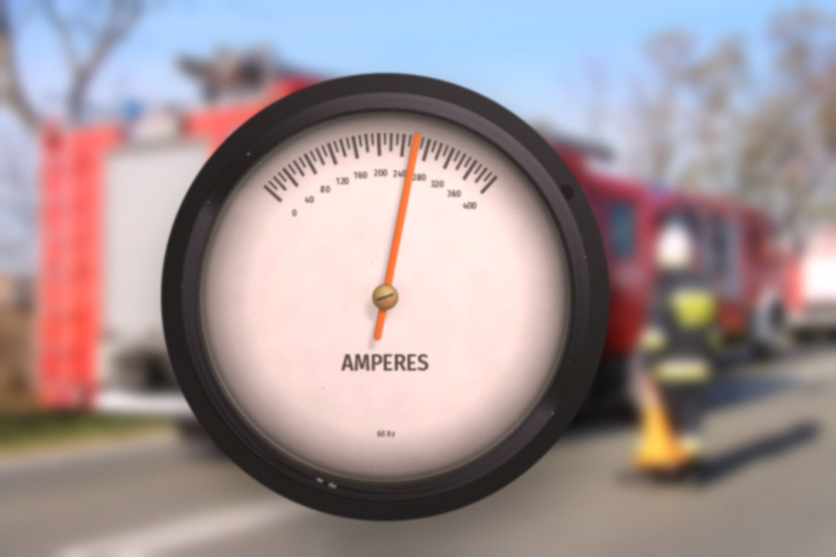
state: 260 A
